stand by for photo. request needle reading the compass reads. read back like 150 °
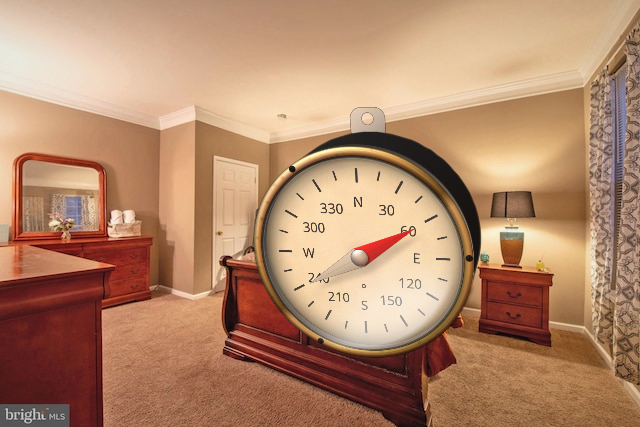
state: 60 °
